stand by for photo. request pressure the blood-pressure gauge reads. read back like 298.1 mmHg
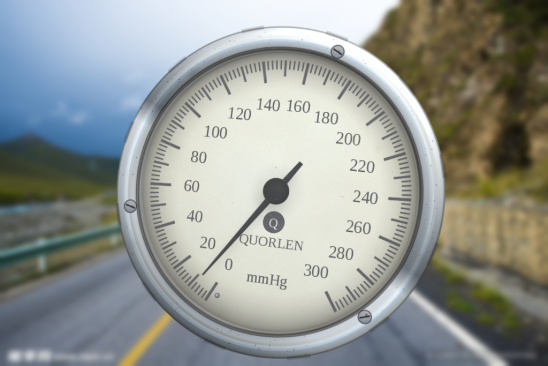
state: 8 mmHg
